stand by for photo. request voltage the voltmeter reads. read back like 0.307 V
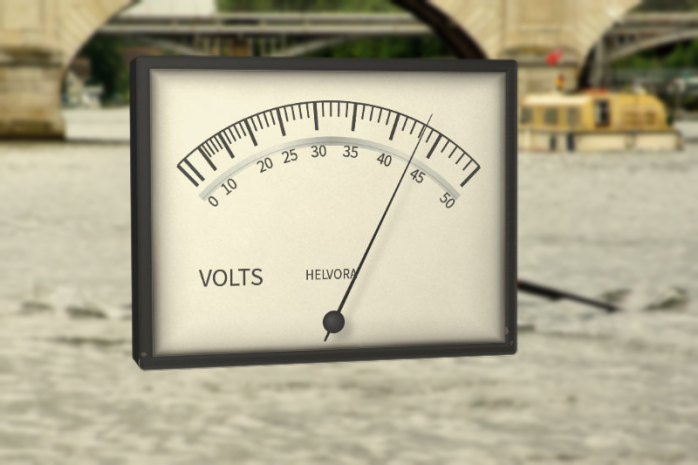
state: 43 V
